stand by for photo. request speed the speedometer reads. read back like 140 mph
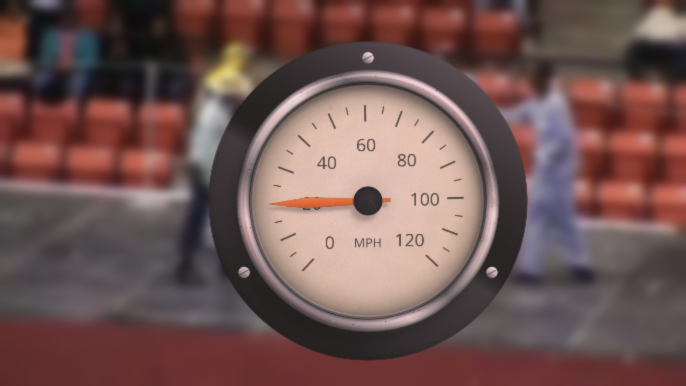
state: 20 mph
